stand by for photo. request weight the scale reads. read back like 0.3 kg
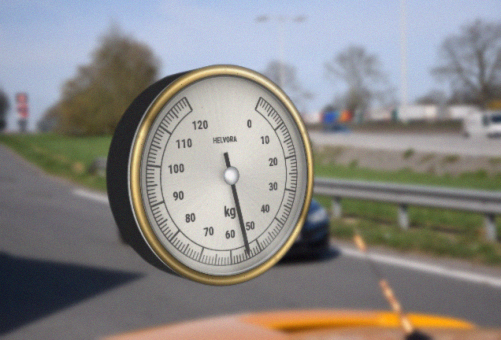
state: 55 kg
